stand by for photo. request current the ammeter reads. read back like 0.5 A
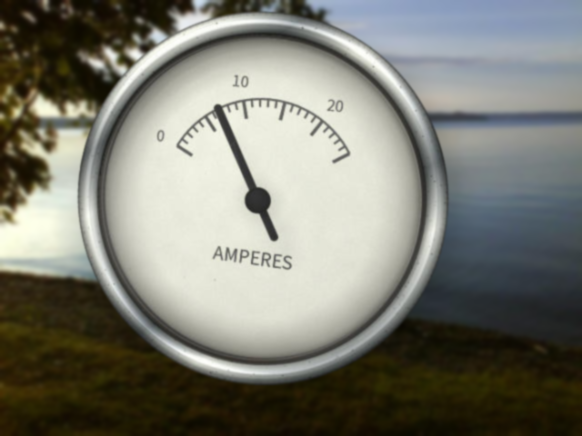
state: 7 A
